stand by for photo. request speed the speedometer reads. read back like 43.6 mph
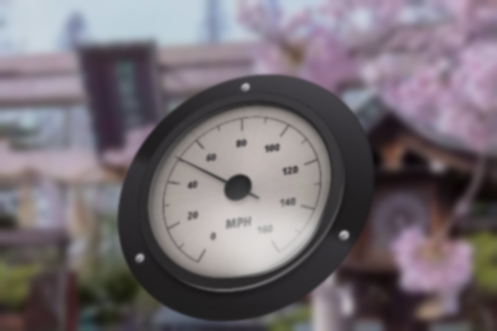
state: 50 mph
